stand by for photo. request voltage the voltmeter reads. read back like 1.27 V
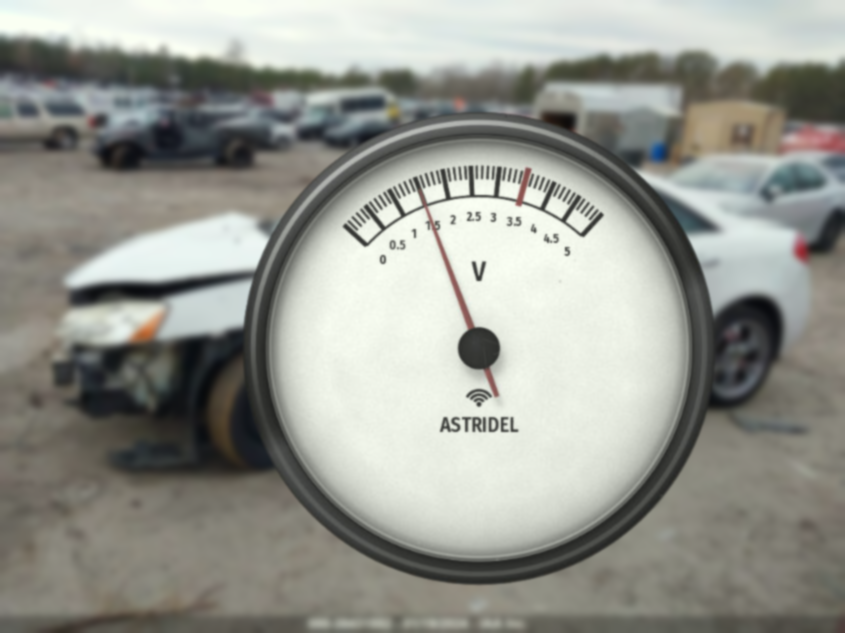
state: 1.5 V
